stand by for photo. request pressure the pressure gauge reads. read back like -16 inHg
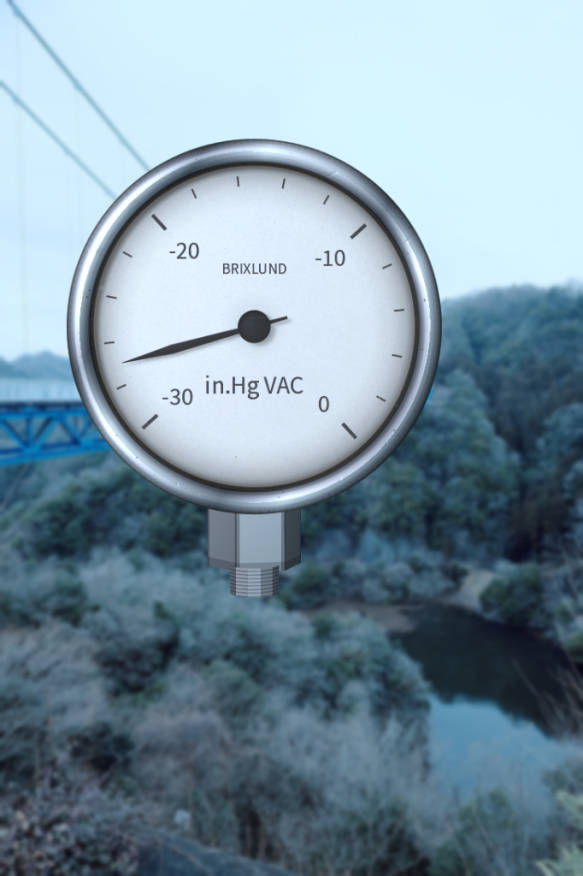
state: -27 inHg
